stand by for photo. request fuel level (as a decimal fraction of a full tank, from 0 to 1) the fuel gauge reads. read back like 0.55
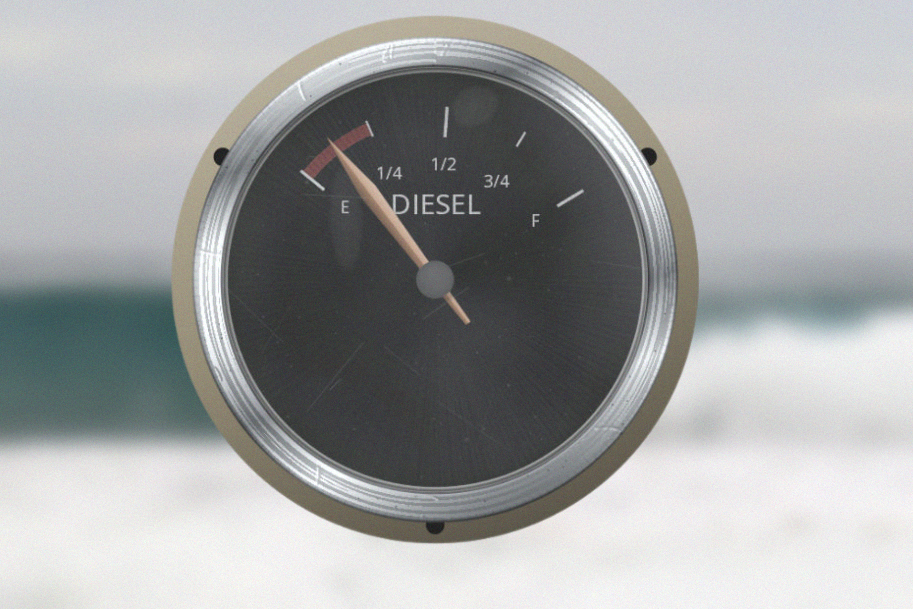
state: 0.125
